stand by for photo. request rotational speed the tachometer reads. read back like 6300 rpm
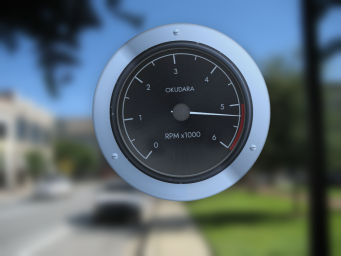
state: 5250 rpm
